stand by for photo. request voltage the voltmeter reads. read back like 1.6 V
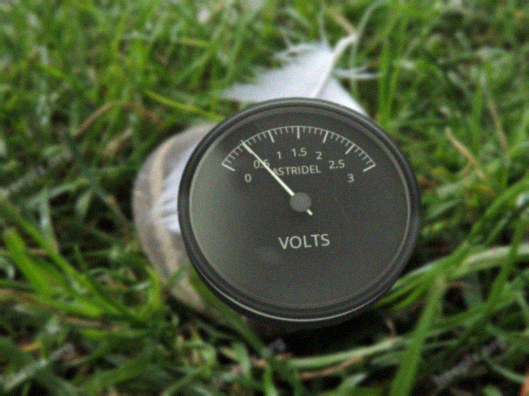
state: 0.5 V
